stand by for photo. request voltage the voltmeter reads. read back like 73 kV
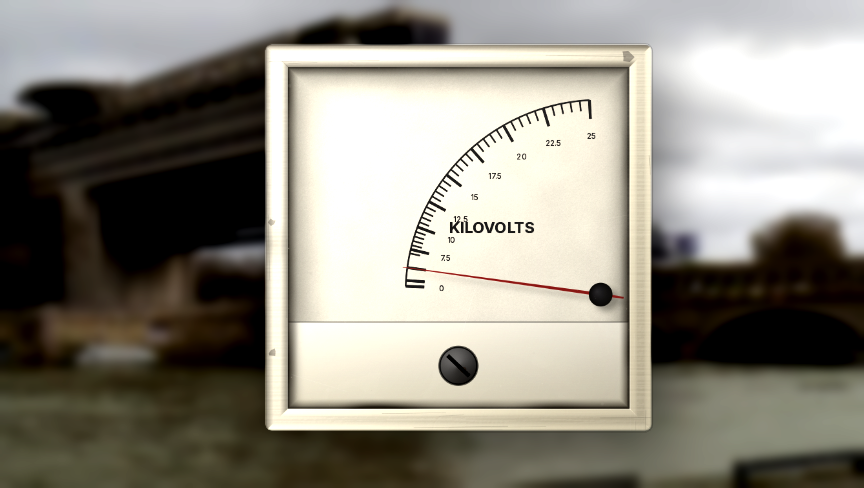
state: 5 kV
